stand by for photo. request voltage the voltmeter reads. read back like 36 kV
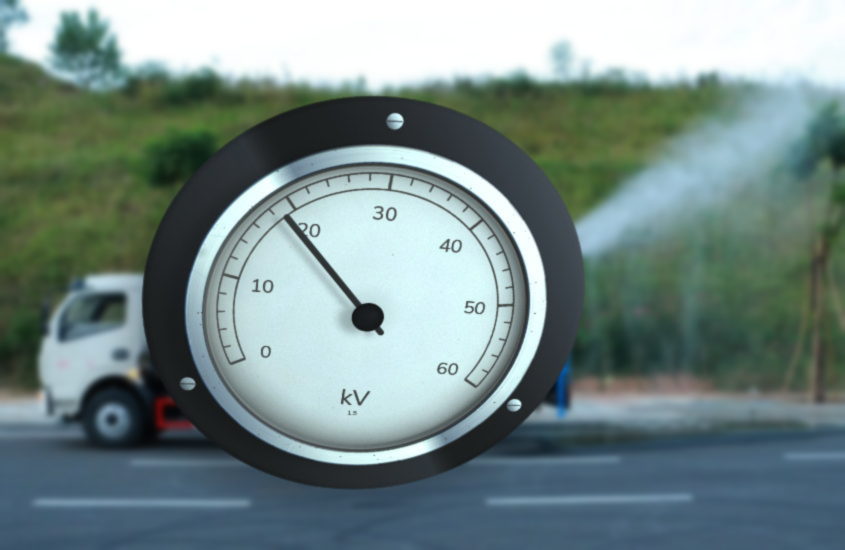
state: 19 kV
